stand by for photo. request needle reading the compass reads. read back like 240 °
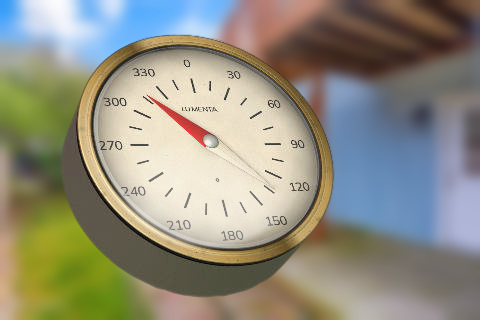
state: 315 °
